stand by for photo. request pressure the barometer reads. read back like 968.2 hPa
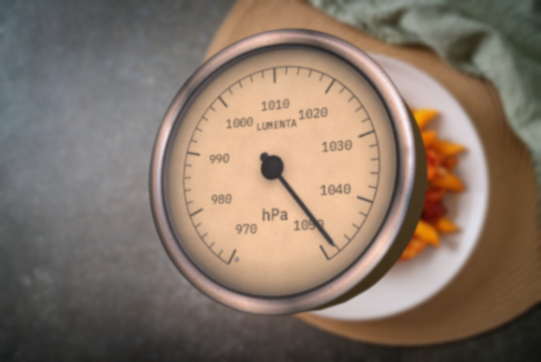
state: 1048 hPa
